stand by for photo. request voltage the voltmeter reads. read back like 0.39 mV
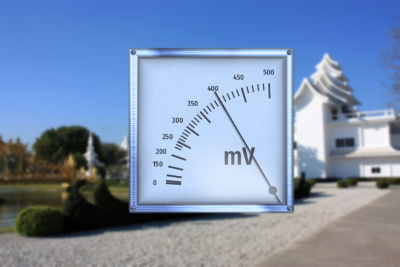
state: 400 mV
